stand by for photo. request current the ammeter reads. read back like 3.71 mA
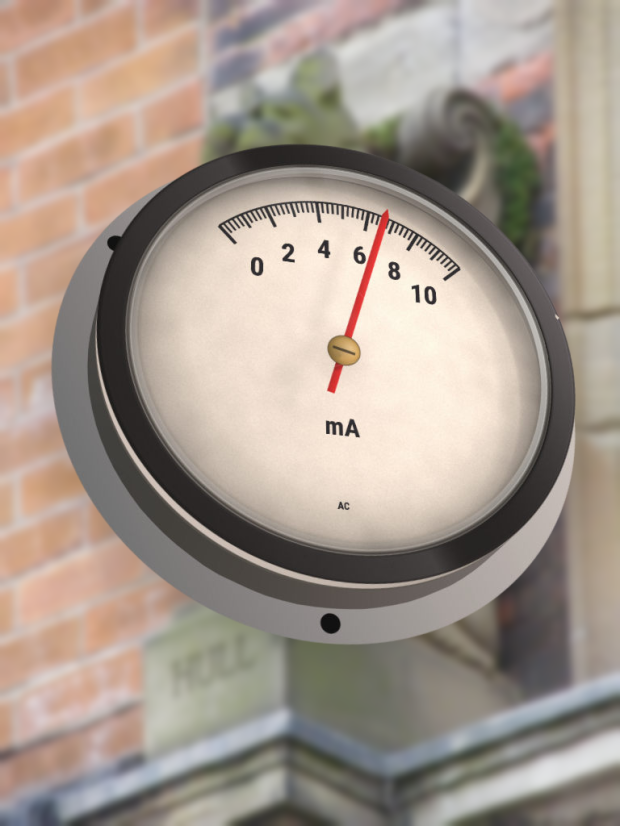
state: 6.6 mA
